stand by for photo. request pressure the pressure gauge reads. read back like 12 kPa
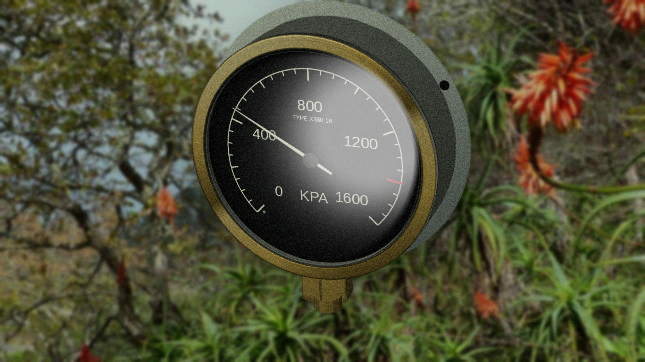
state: 450 kPa
